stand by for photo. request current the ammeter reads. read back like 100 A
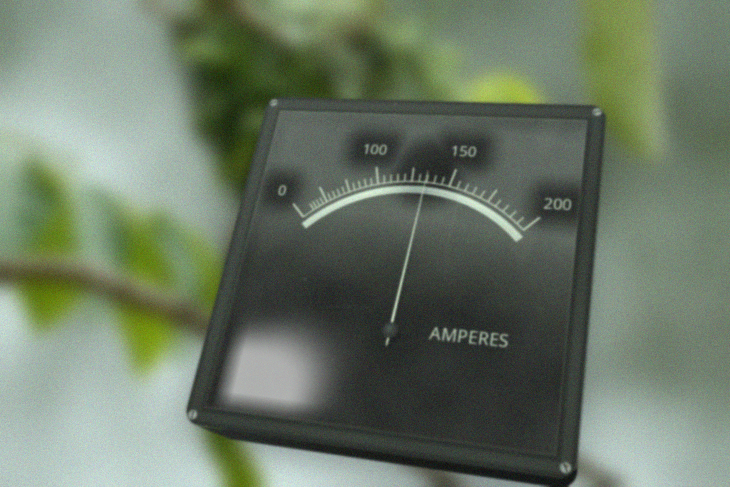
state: 135 A
